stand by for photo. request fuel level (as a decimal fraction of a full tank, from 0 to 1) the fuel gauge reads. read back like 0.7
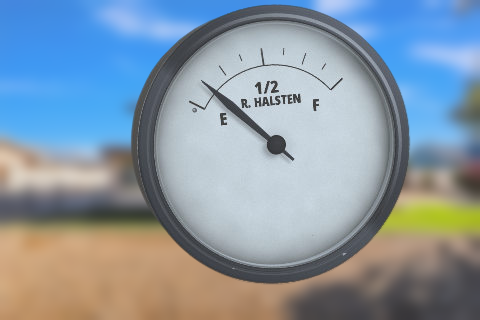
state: 0.125
